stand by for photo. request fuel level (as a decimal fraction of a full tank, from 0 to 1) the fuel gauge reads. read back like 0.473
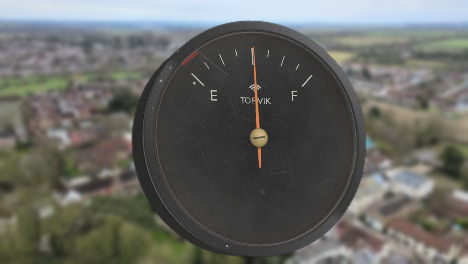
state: 0.5
